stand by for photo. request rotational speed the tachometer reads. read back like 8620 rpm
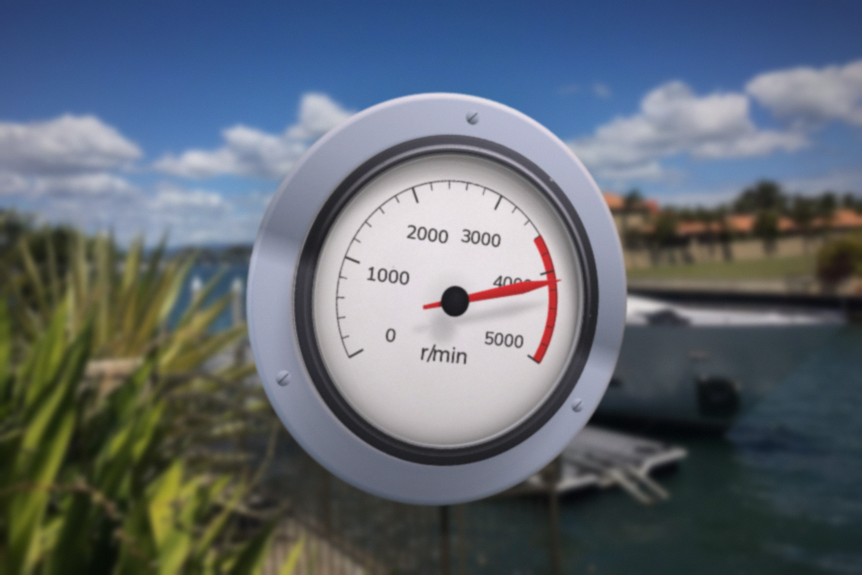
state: 4100 rpm
